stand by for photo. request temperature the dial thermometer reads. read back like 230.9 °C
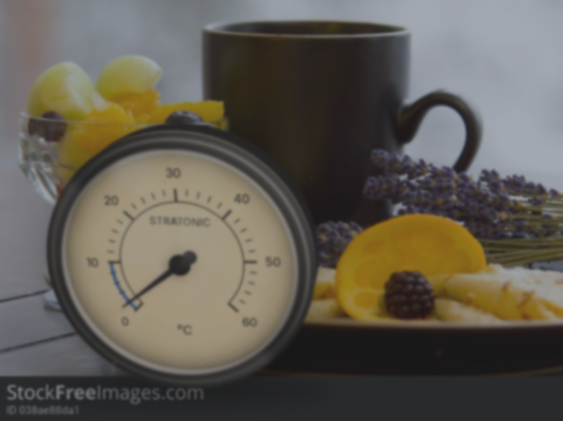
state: 2 °C
